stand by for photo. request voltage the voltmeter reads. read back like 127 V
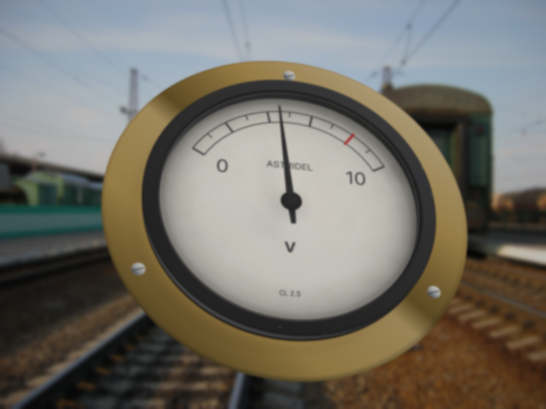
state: 4.5 V
